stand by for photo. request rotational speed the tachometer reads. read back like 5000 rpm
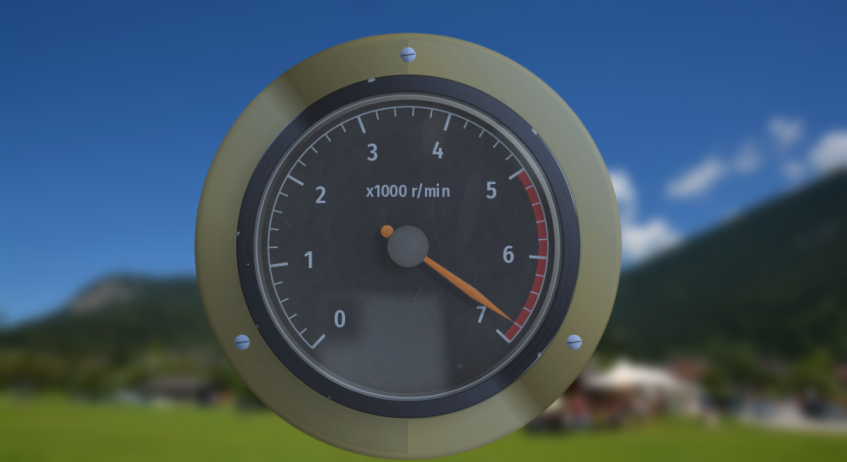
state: 6800 rpm
